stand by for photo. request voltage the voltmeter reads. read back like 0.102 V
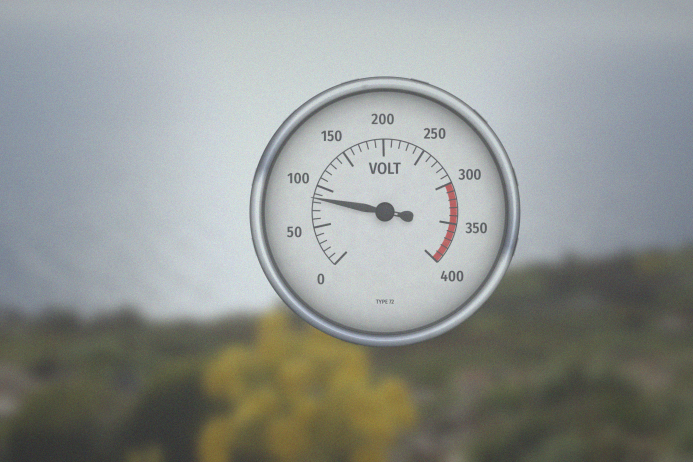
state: 85 V
